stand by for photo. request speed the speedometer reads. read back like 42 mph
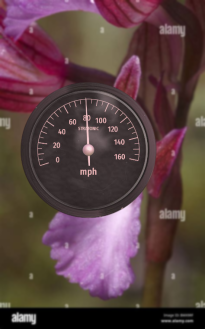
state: 80 mph
